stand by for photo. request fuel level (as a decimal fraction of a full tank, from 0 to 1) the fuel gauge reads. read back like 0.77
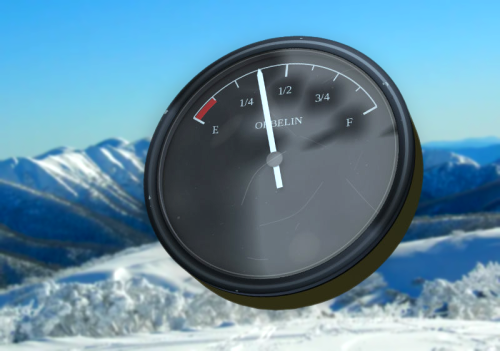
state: 0.375
